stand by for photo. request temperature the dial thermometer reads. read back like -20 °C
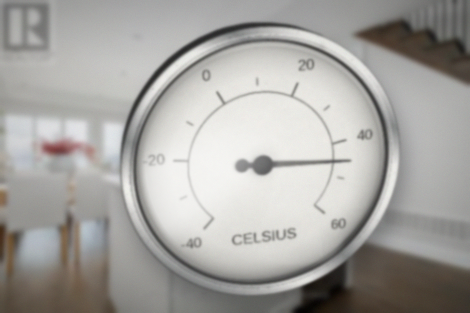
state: 45 °C
